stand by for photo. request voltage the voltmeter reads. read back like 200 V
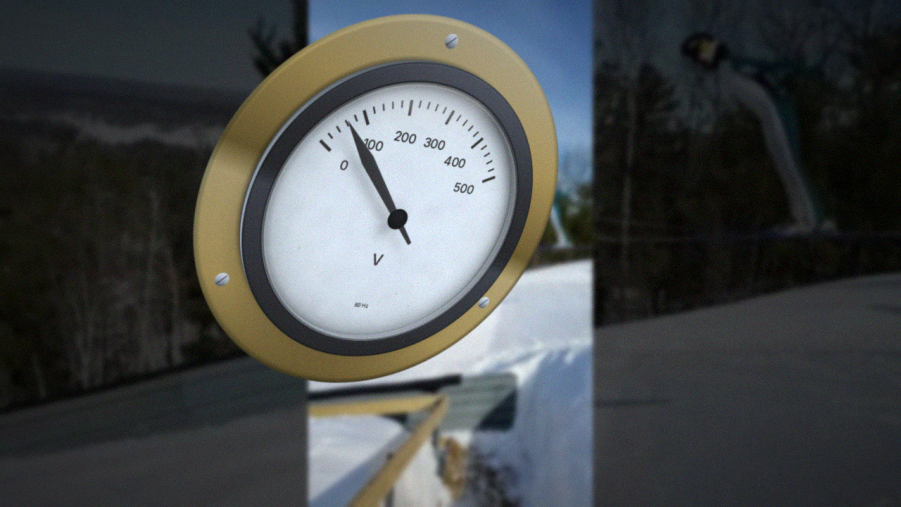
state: 60 V
